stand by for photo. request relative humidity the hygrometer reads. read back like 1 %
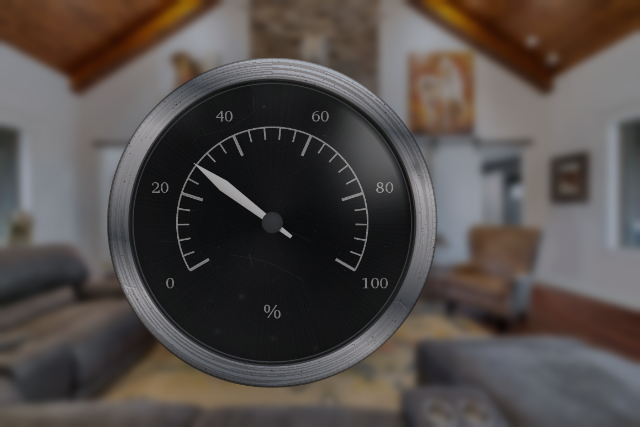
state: 28 %
